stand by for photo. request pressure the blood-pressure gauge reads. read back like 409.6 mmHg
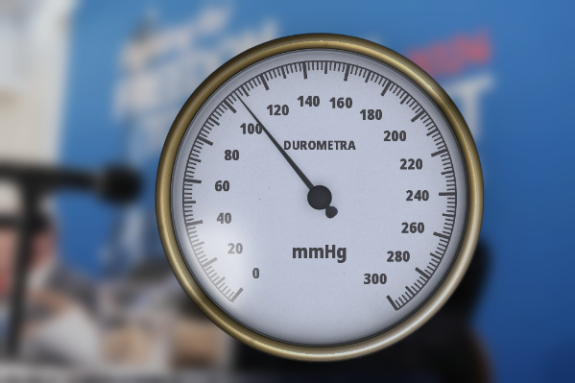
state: 106 mmHg
